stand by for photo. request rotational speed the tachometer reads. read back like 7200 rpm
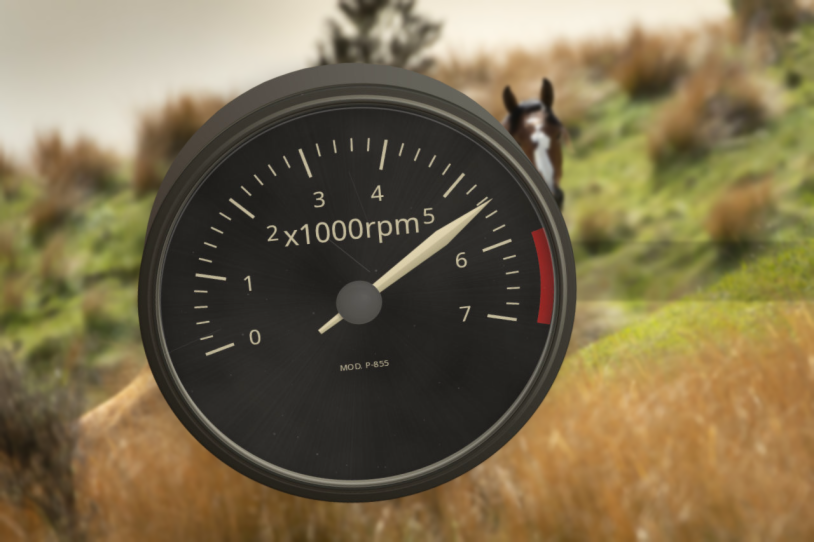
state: 5400 rpm
